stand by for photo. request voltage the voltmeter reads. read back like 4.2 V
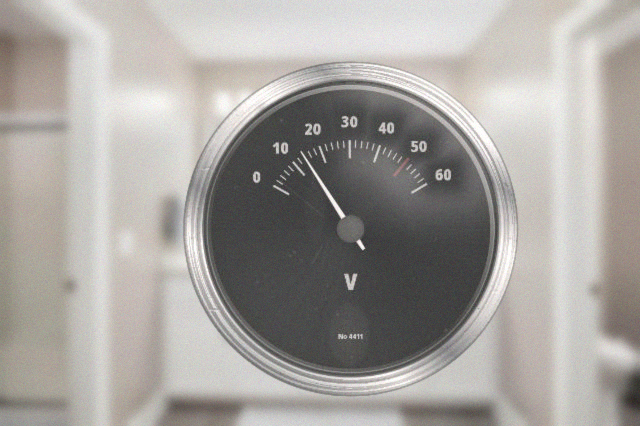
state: 14 V
